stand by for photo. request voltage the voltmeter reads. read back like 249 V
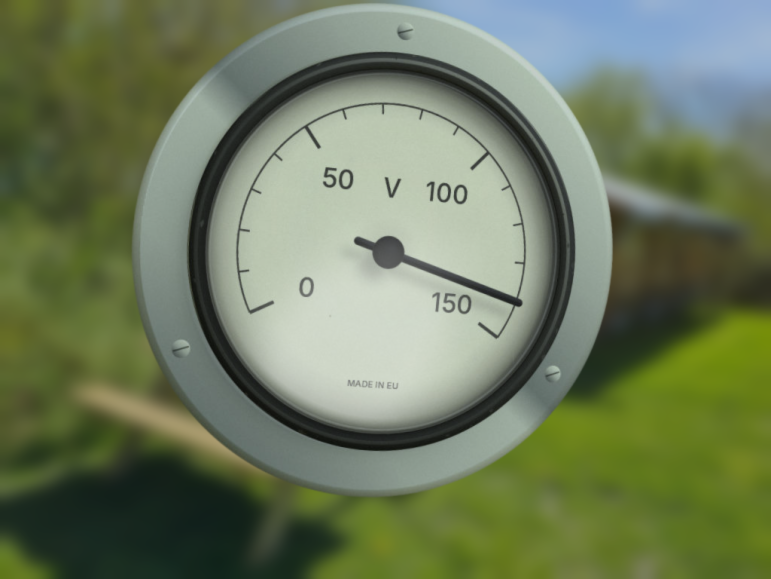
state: 140 V
